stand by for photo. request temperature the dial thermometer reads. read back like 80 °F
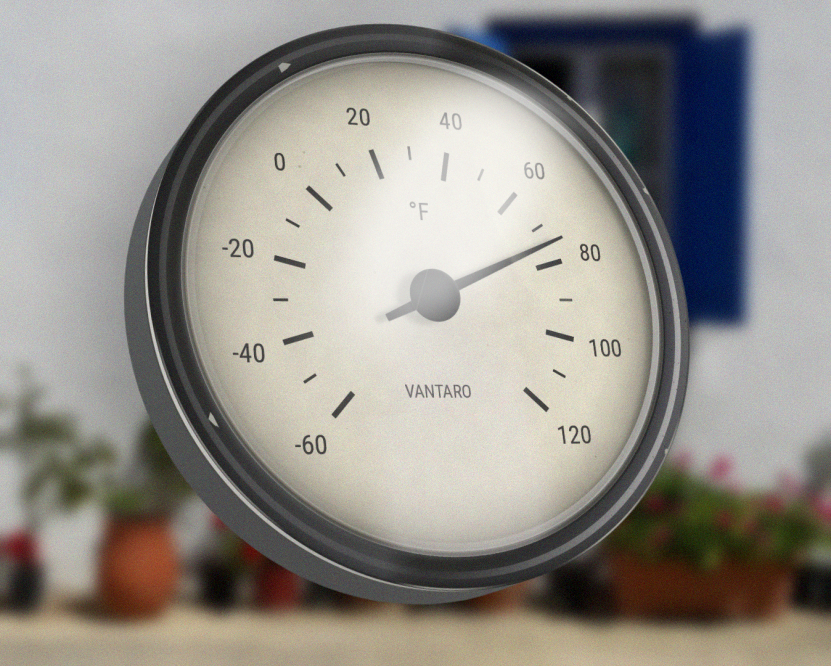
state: 75 °F
